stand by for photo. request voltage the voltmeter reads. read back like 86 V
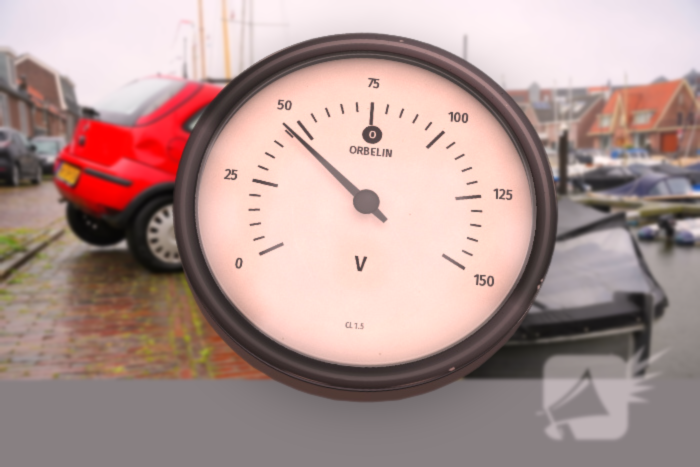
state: 45 V
